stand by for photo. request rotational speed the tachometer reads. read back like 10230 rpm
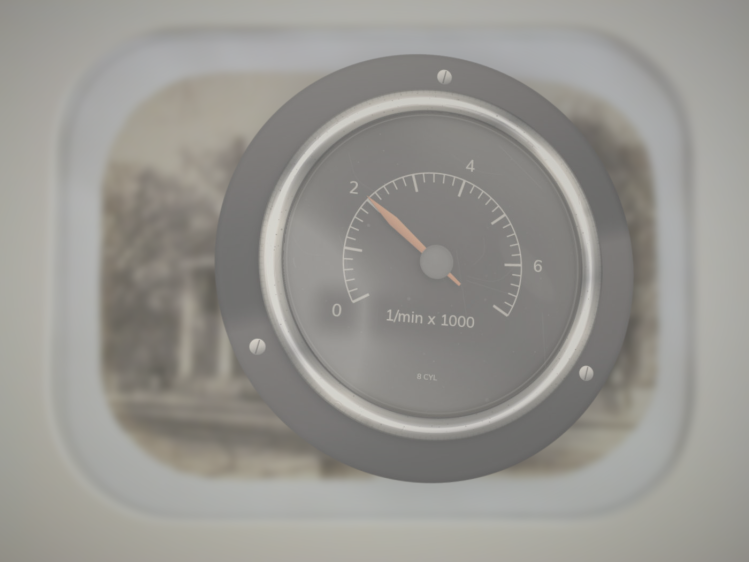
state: 2000 rpm
